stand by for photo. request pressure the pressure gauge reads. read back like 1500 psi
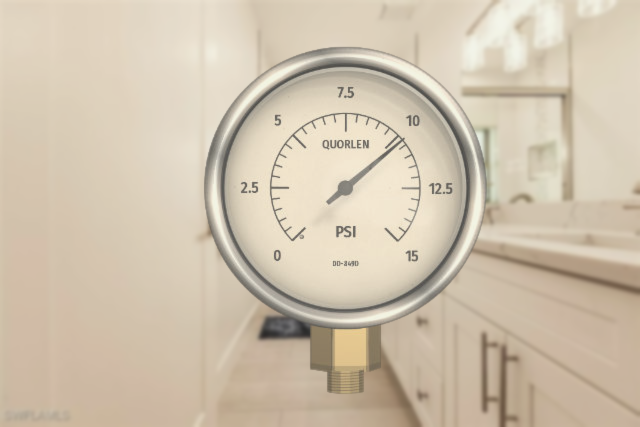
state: 10.25 psi
